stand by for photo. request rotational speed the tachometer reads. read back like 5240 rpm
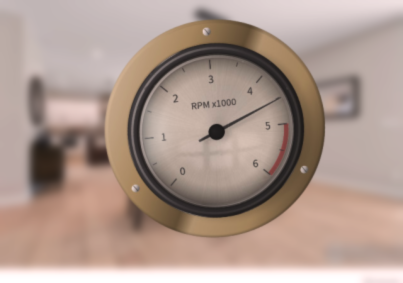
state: 4500 rpm
